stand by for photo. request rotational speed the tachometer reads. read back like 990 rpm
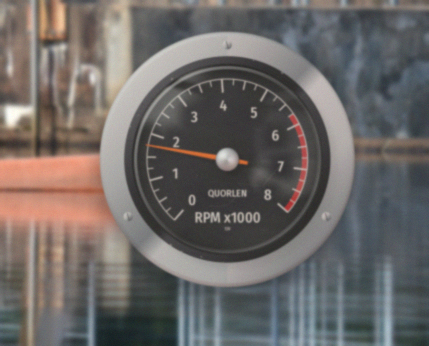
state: 1750 rpm
